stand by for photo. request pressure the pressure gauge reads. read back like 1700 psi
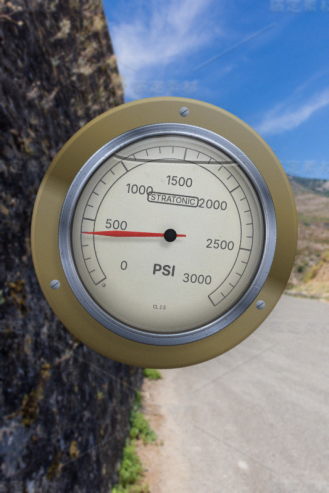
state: 400 psi
